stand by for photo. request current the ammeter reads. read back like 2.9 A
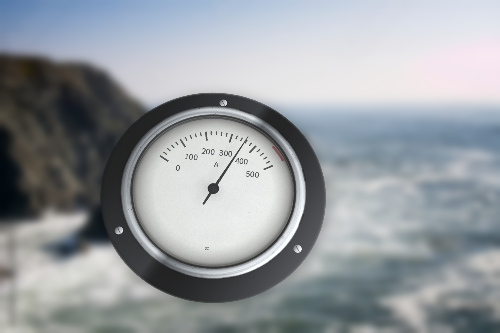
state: 360 A
